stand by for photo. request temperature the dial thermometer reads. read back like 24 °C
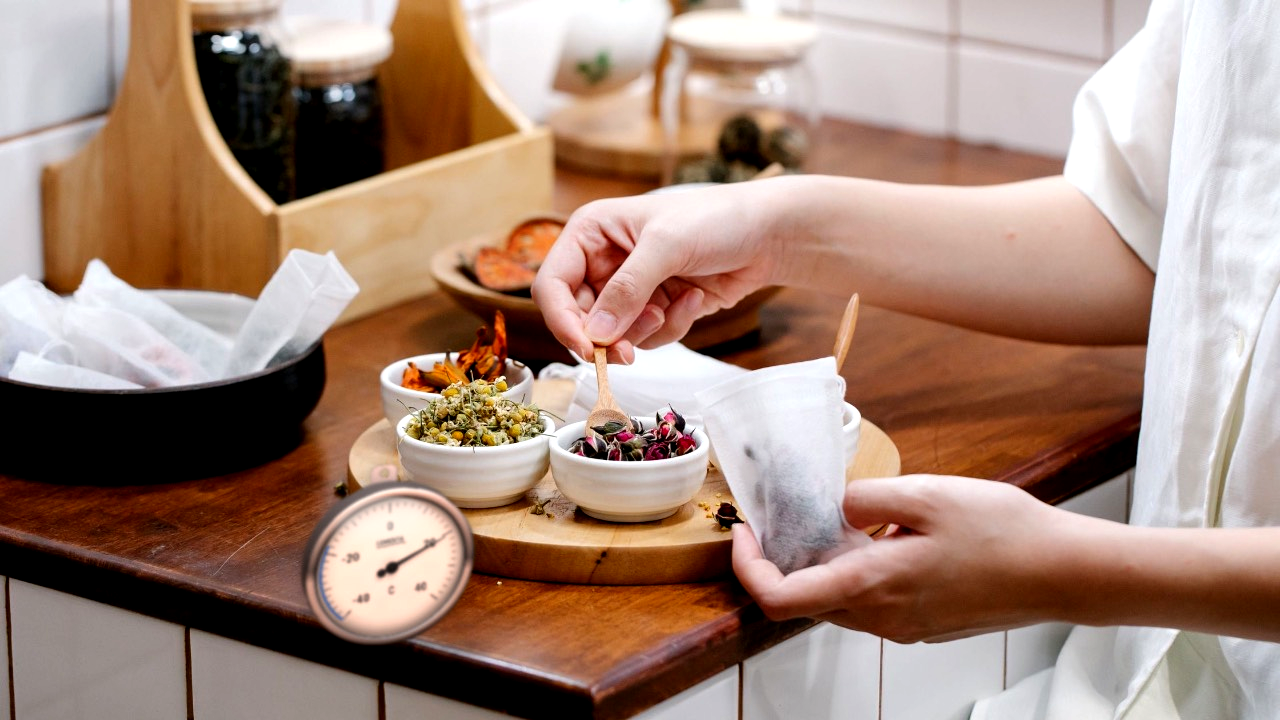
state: 20 °C
